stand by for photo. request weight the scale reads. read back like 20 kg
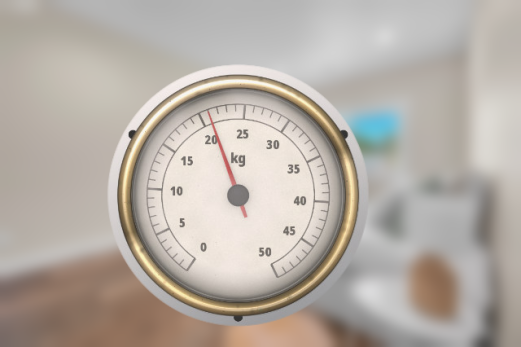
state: 21 kg
